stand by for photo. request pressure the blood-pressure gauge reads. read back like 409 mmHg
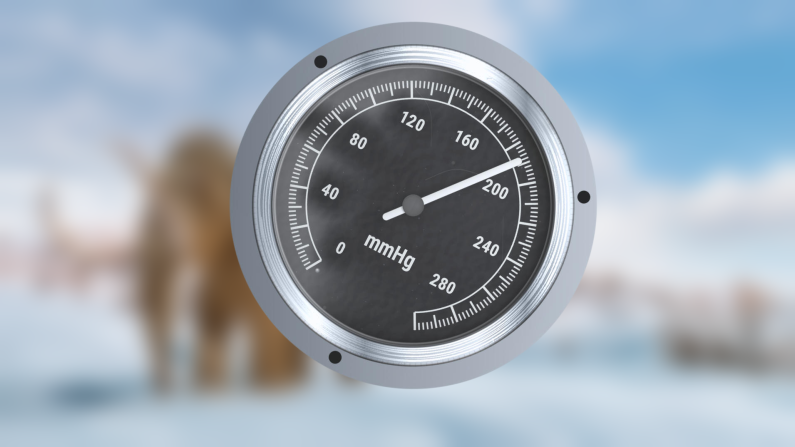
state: 188 mmHg
